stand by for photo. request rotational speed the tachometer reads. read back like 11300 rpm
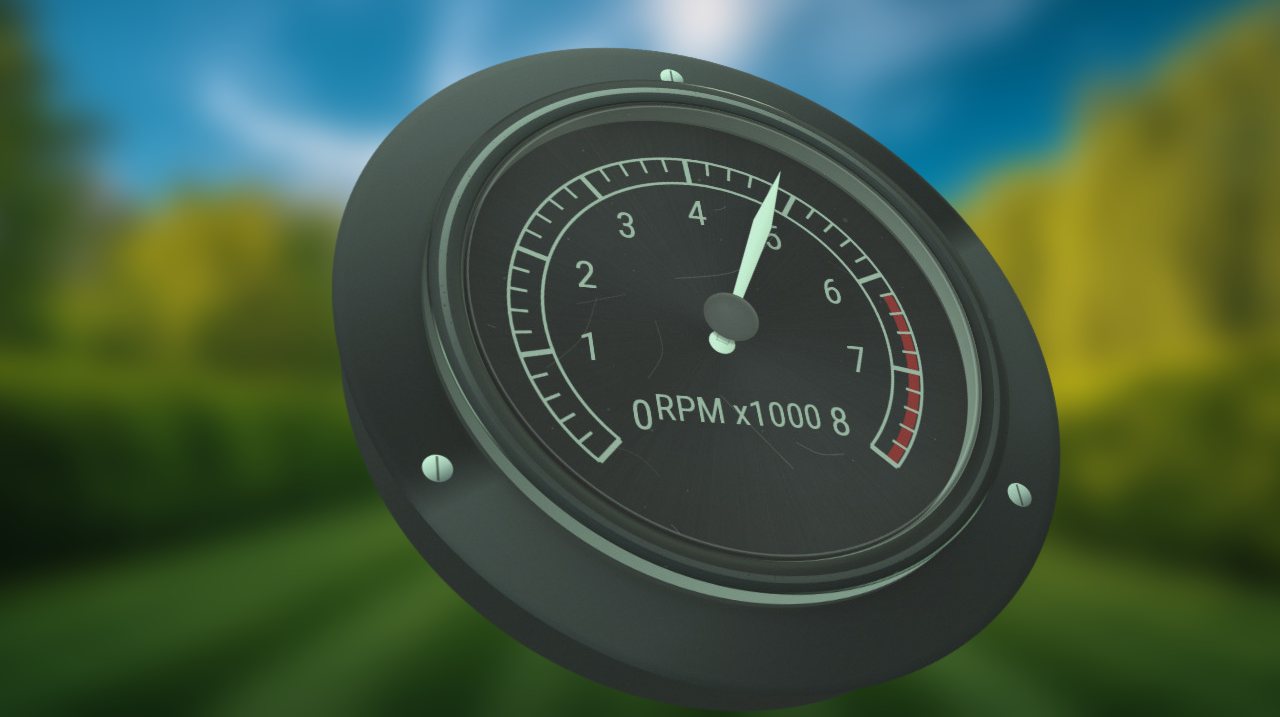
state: 4800 rpm
